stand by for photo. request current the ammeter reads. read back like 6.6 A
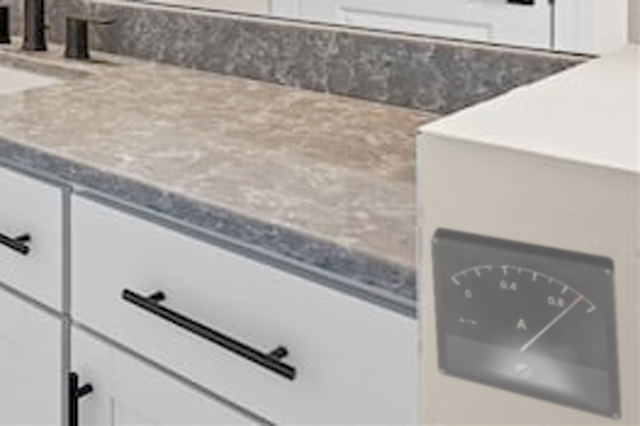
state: 0.9 A
